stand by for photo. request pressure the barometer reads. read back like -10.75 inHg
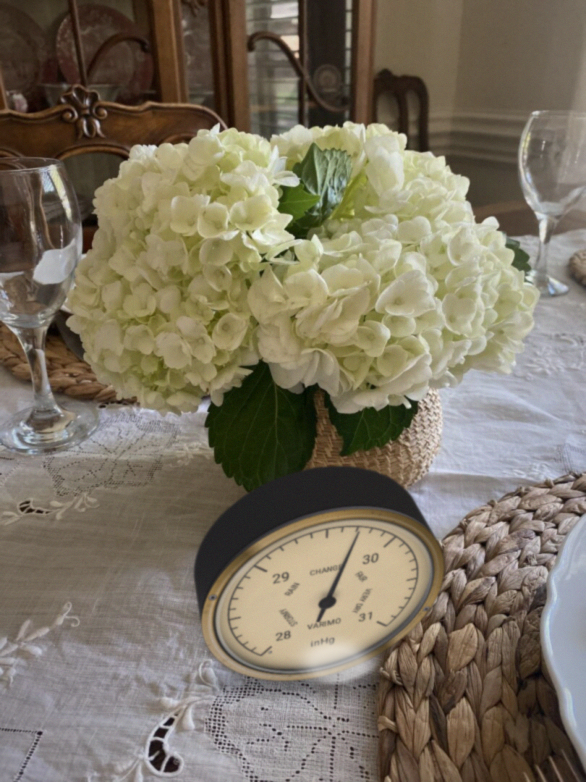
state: 29.7 inHg
